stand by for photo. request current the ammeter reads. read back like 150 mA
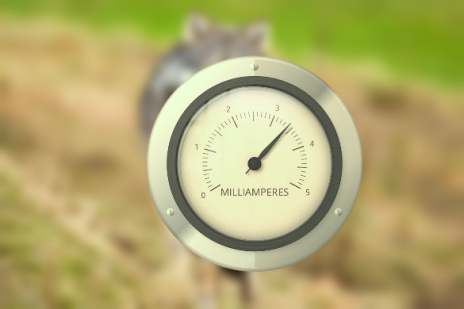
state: 3.4 mA
